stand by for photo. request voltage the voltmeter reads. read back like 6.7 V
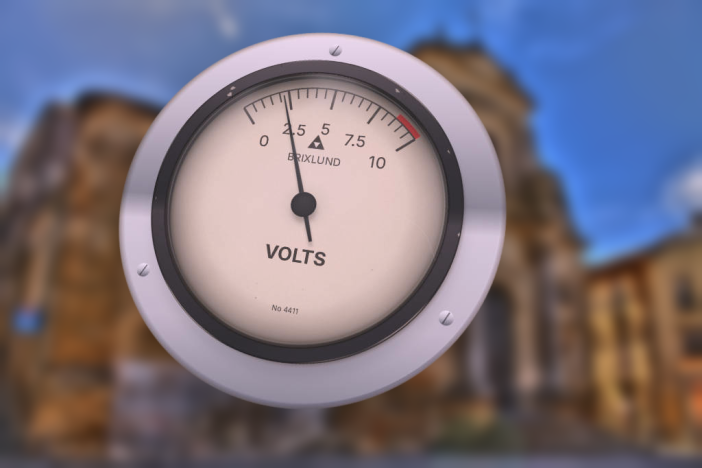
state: 2.25 V
